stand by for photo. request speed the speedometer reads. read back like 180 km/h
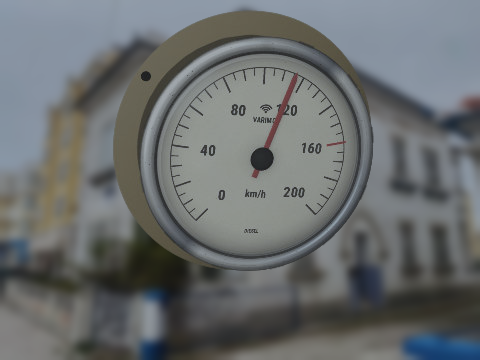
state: 115 km/h
